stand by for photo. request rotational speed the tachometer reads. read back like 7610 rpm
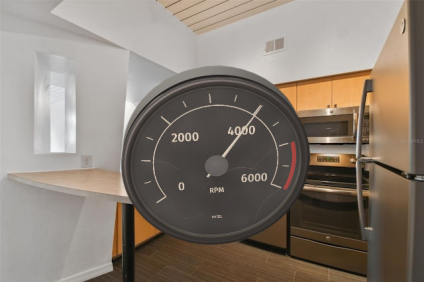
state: 4000 rpm
